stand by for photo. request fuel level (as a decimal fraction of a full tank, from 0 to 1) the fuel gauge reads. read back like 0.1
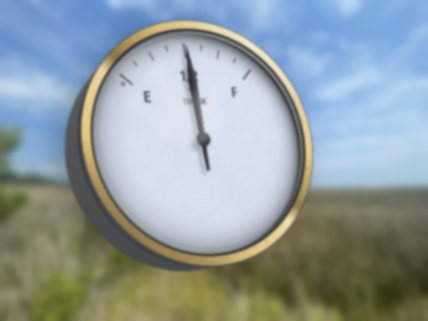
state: 0.5
